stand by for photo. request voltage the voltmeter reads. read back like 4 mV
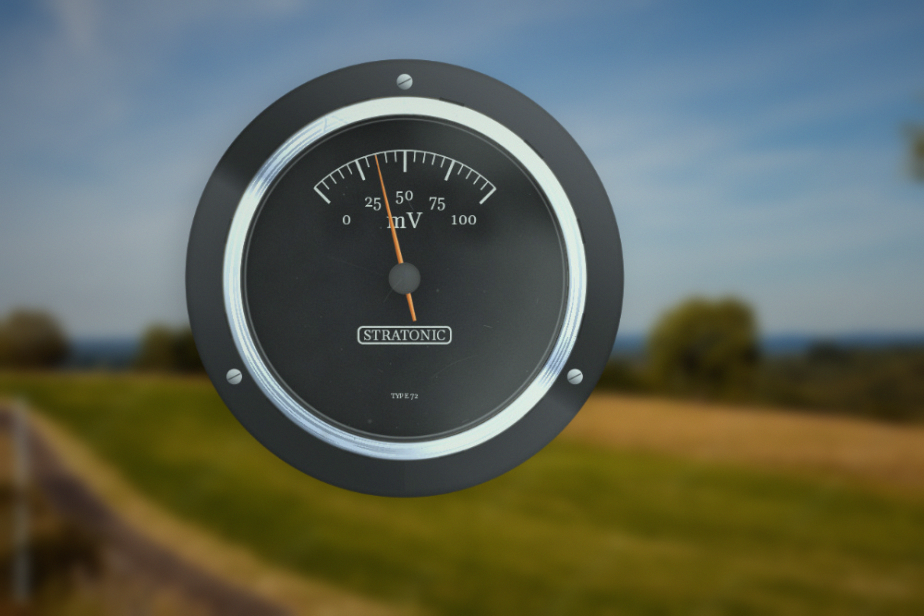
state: 35 mV
